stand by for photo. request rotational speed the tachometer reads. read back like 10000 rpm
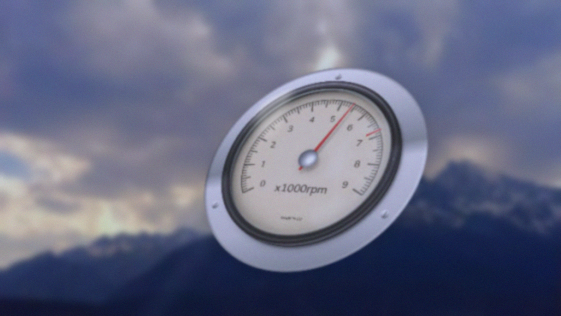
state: 5500 rpm
